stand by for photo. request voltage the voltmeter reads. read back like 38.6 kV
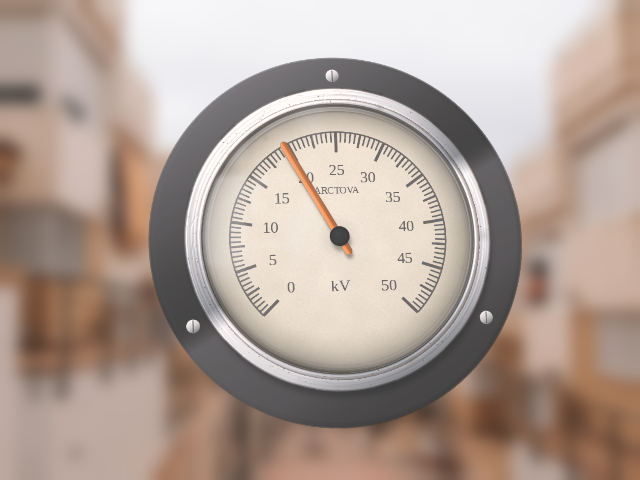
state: 19.5 kV
